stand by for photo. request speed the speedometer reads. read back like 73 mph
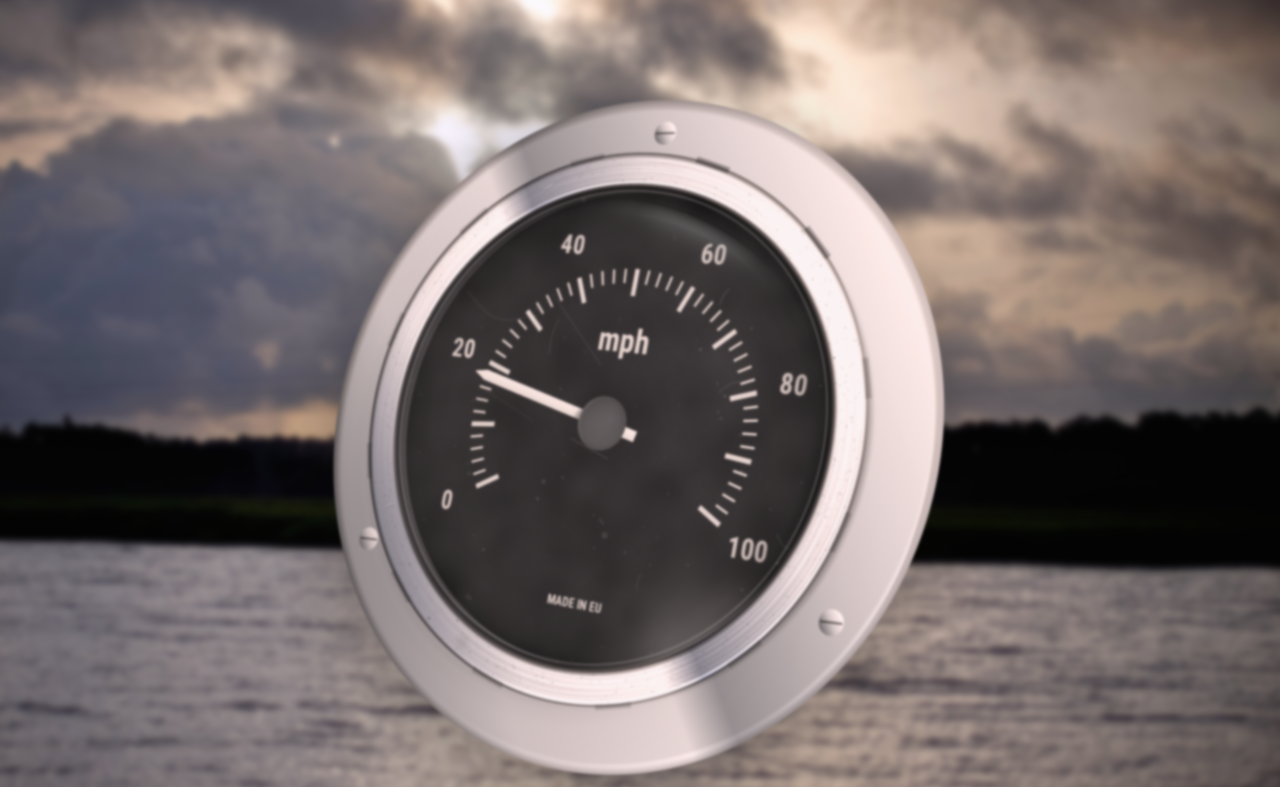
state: 18 mph
